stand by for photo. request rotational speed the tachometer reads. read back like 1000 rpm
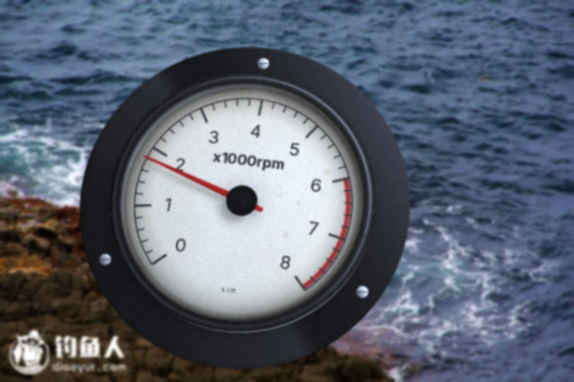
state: 1800 rpm
